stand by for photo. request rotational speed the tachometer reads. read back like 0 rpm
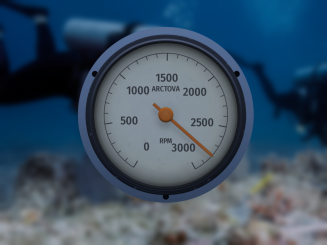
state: 2800 rpm
